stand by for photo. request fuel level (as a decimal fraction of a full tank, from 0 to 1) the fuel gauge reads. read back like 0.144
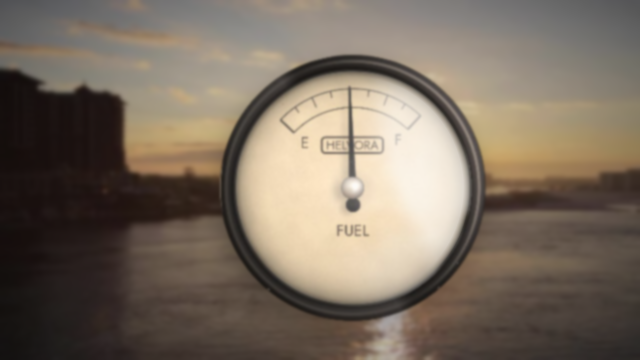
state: 0.5
